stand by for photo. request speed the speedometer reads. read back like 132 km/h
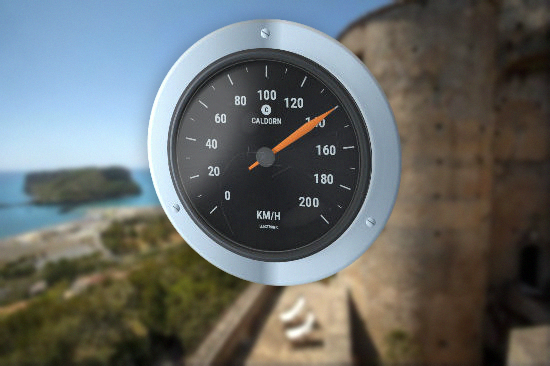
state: 140 km/h
